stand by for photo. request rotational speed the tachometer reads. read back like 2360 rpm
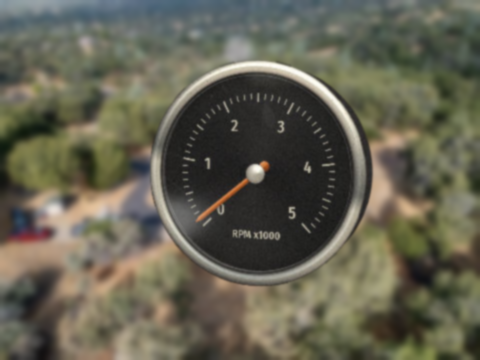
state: 100 rpm
